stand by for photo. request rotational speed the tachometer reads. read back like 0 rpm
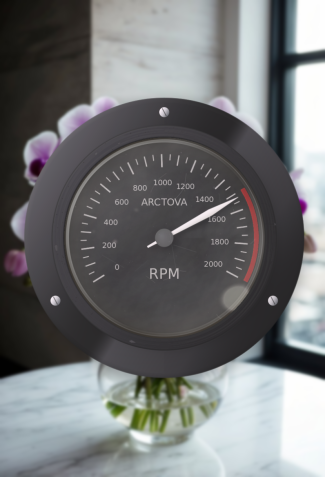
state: 1525 rpm
